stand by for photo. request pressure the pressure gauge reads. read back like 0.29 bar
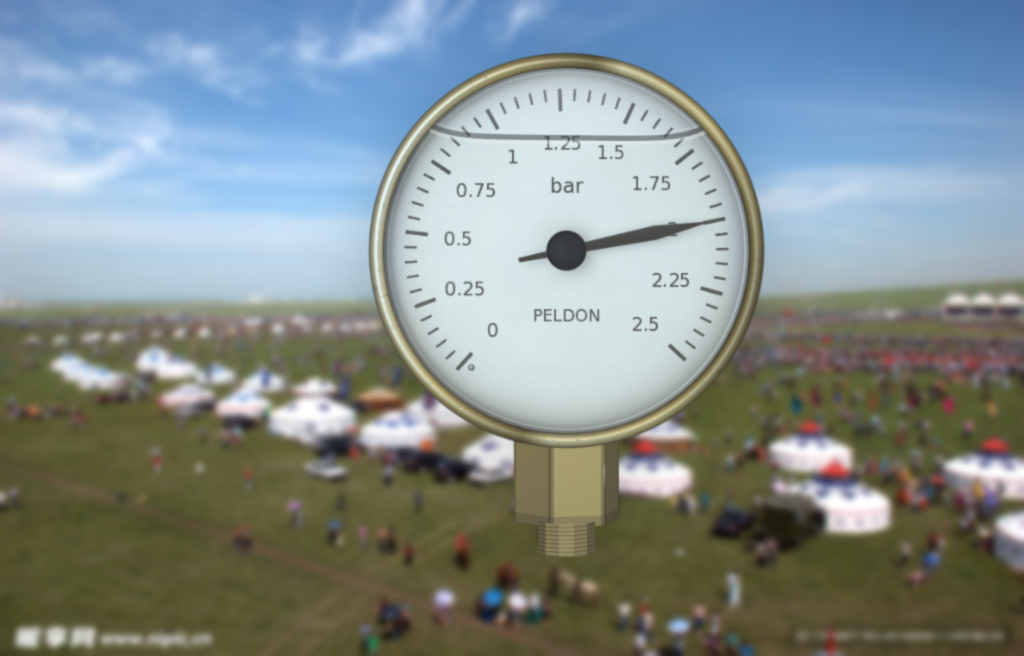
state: 2 bar
